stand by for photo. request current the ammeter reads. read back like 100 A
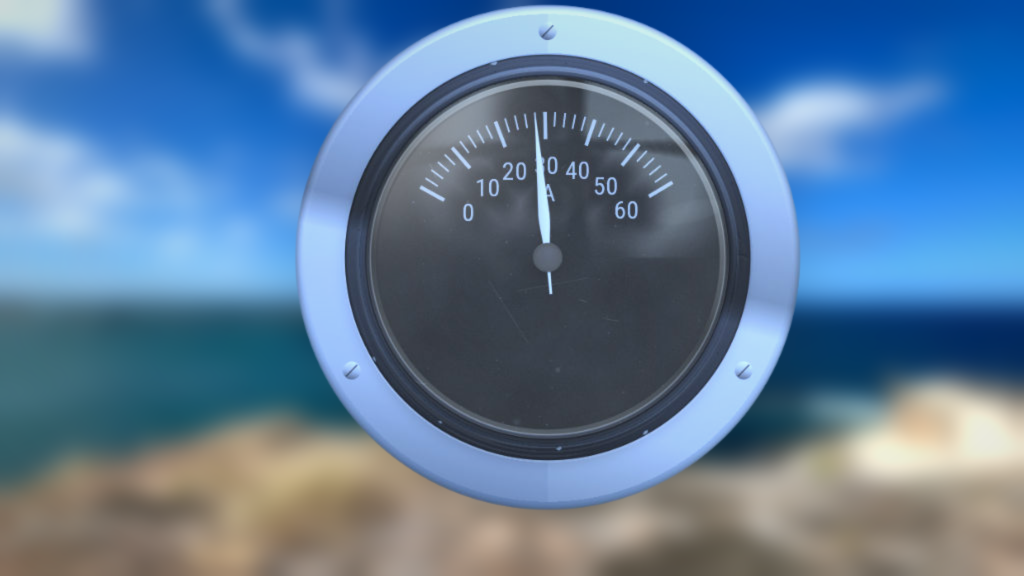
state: 28 A
